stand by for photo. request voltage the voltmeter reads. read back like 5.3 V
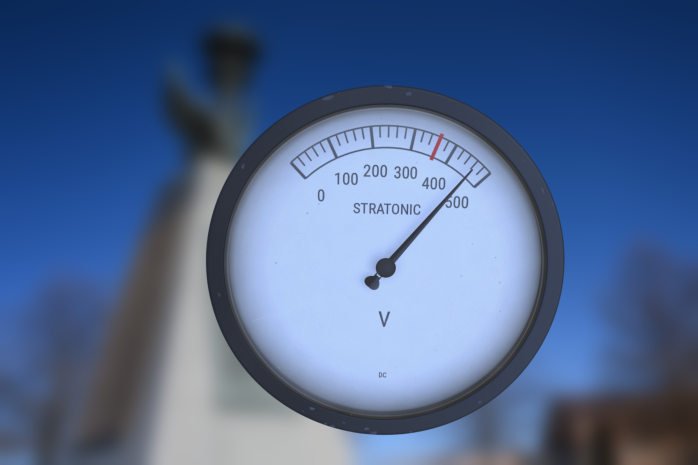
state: 460 V
